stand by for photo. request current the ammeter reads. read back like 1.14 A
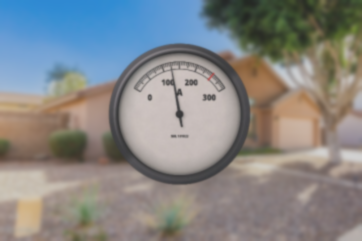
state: 125 A
